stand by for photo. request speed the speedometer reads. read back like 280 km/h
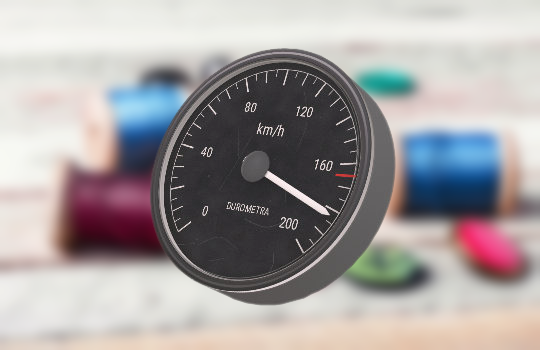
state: 182.5 km/h
